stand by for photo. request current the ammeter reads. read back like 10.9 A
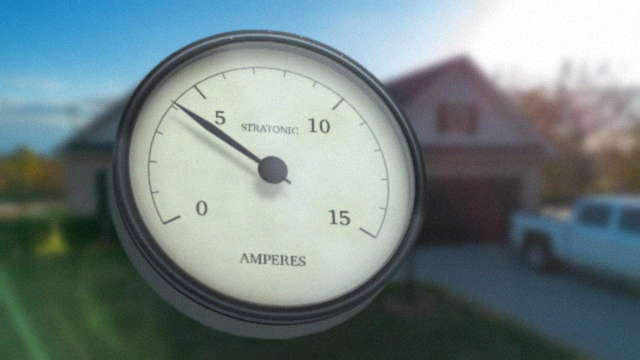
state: 4 A
